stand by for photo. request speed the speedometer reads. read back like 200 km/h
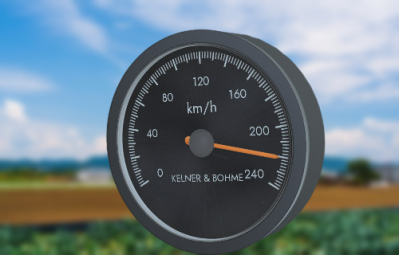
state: 220 km/h
